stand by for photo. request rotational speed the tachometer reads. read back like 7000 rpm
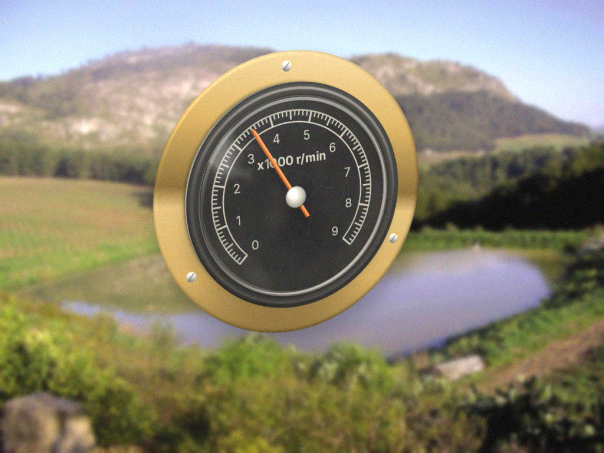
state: 3500 rpm
